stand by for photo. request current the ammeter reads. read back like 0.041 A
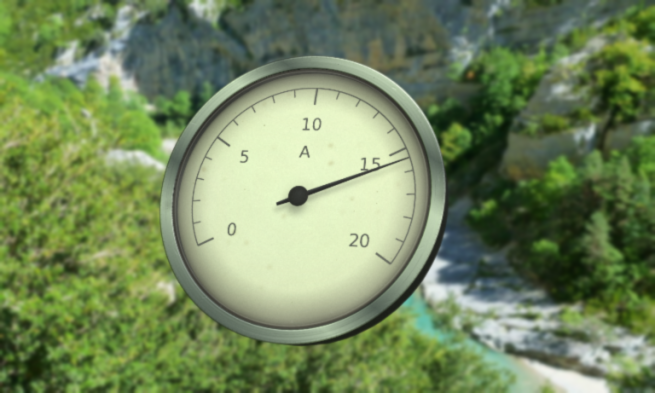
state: 15.5 A
